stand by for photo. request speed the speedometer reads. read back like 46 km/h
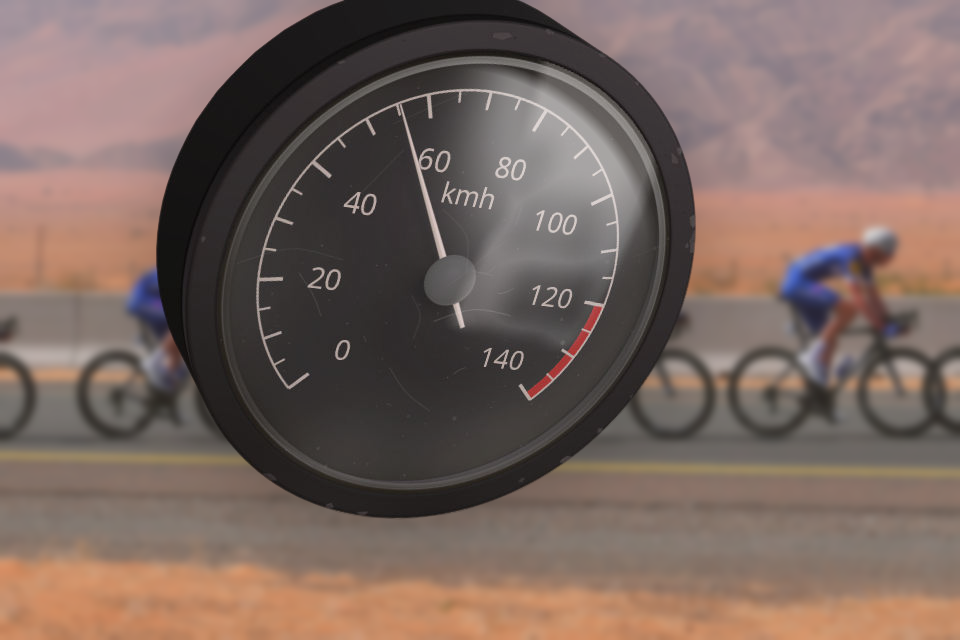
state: 55 km/h
